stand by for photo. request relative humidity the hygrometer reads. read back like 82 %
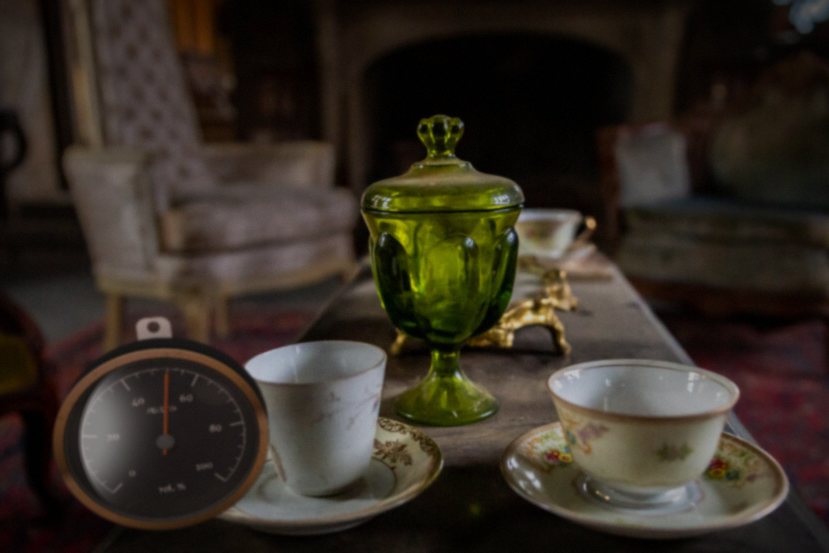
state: 52 %
